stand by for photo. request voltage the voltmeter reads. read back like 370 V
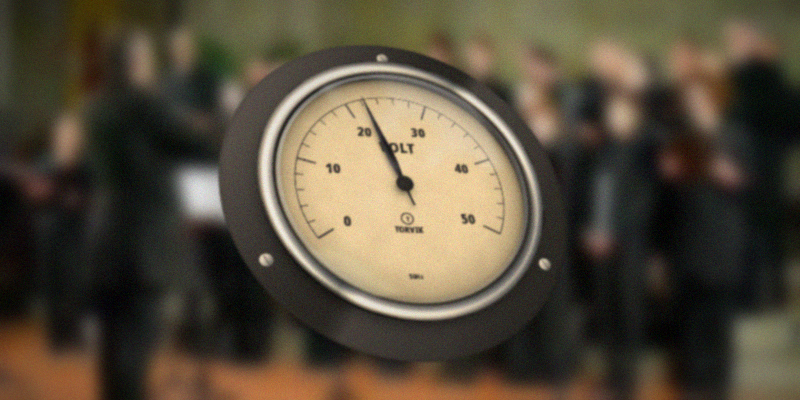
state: 22 V
